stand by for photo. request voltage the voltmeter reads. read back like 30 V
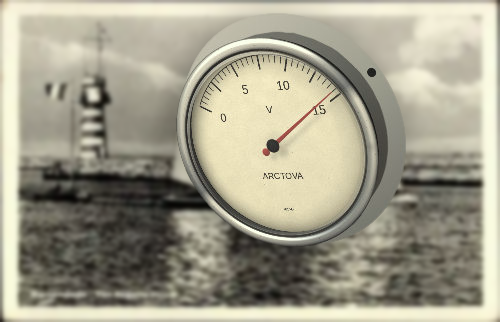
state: 14.5 V
